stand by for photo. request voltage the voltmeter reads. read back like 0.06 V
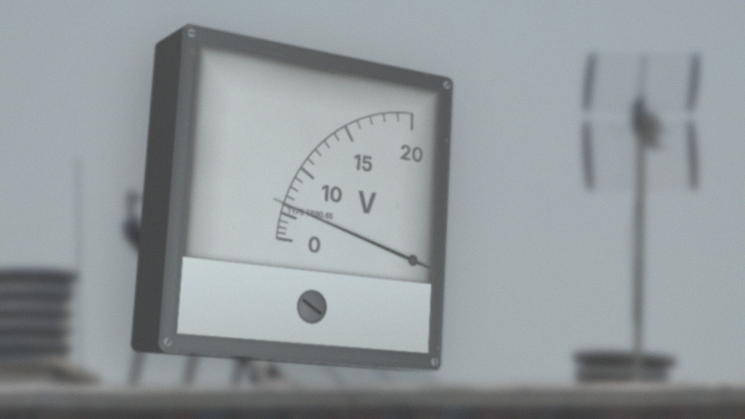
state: 6 V
